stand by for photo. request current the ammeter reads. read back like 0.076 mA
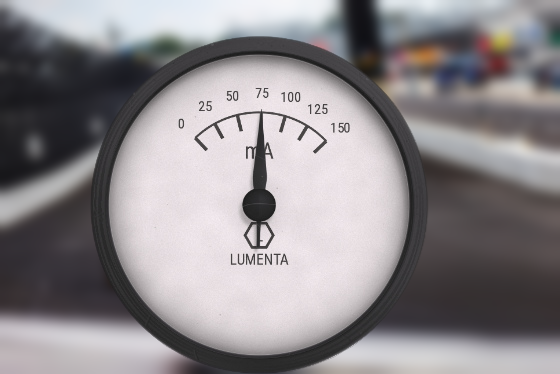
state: 75 mA
